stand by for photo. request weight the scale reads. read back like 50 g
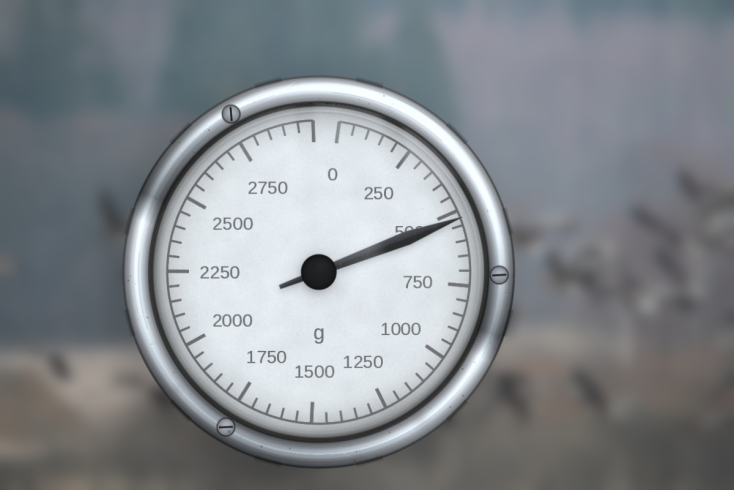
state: 525 g
